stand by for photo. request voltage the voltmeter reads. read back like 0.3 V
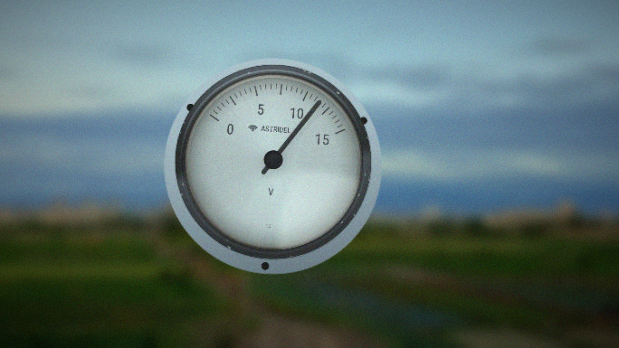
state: 11.5 V
